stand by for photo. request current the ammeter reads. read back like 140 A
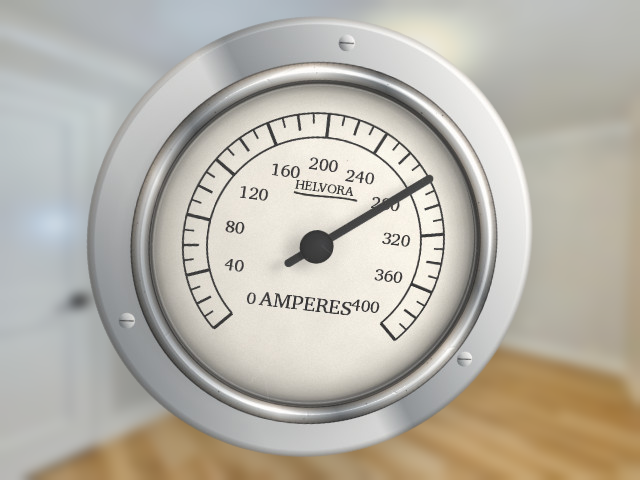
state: 280 A
